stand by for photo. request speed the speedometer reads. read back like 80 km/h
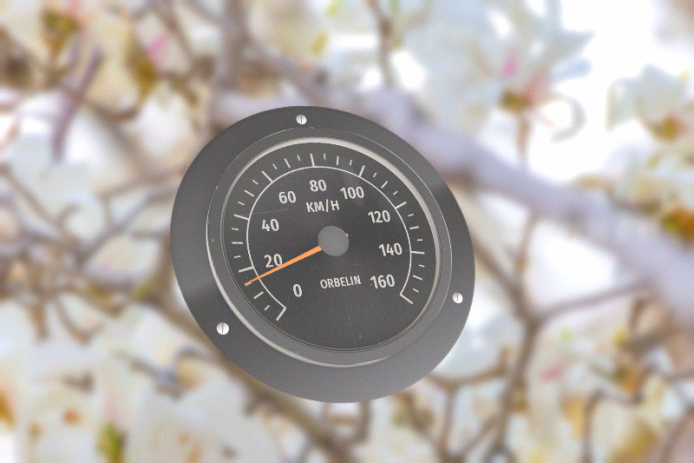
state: 15 km/h
